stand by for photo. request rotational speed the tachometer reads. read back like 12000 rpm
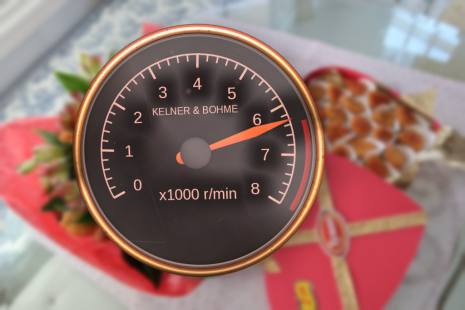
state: 6300 rpm
